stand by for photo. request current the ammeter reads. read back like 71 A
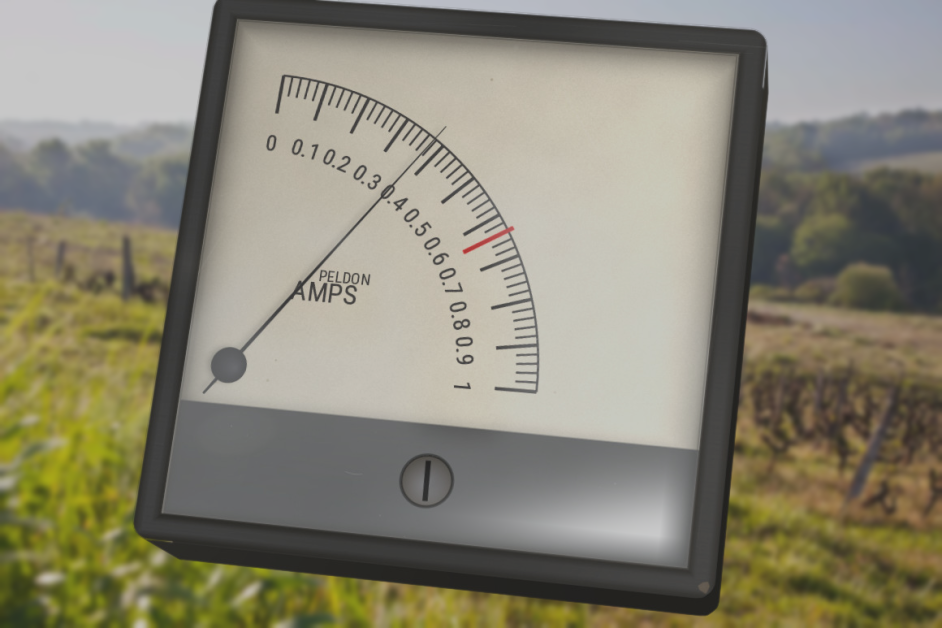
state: 0.38 A
